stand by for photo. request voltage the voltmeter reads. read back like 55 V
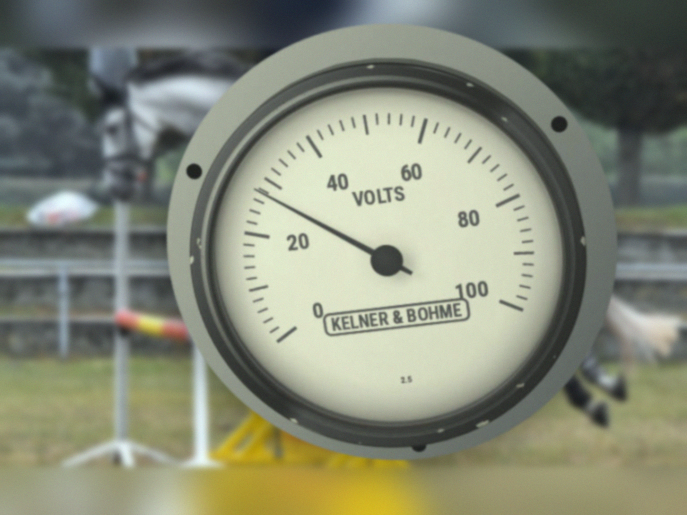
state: 28 V
